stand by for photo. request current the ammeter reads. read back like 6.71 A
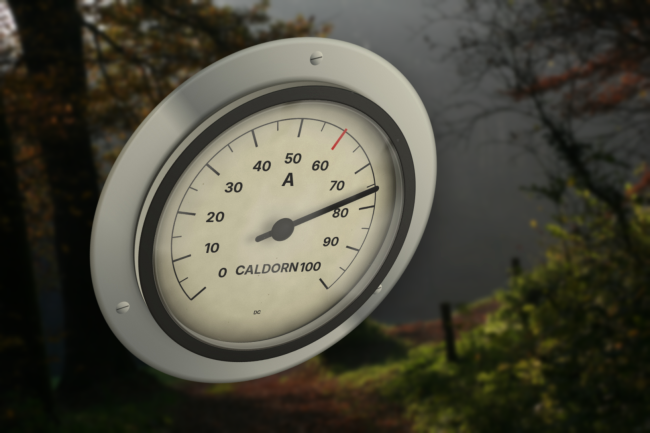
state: 75 A
